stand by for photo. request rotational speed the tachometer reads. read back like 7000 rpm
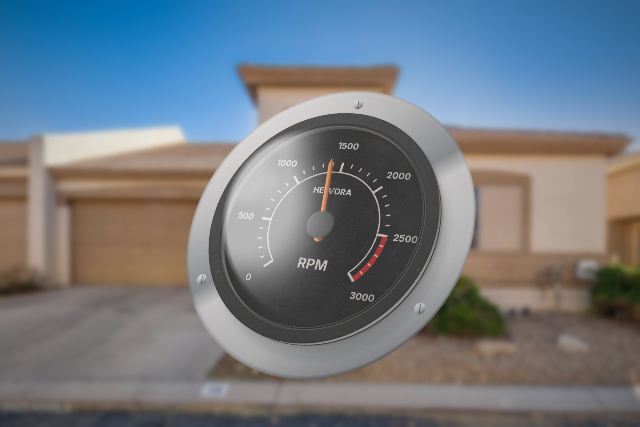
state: 1400 rpm
